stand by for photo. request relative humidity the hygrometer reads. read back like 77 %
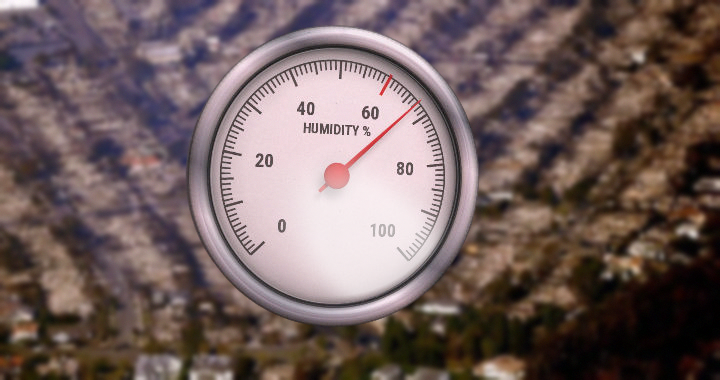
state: 67 %
